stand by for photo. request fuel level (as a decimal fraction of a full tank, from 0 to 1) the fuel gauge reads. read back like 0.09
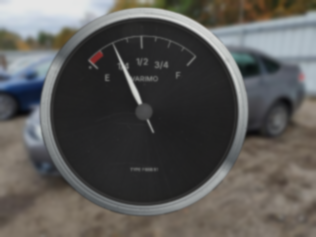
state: 0.25
